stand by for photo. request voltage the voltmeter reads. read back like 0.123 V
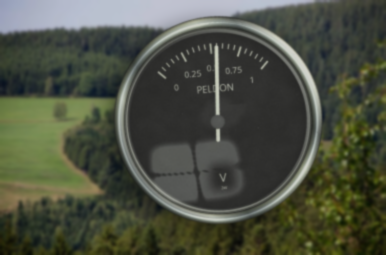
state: 0.55 V
